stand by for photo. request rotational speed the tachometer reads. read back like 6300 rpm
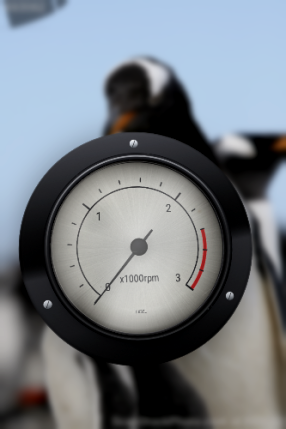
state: 0 rpm
